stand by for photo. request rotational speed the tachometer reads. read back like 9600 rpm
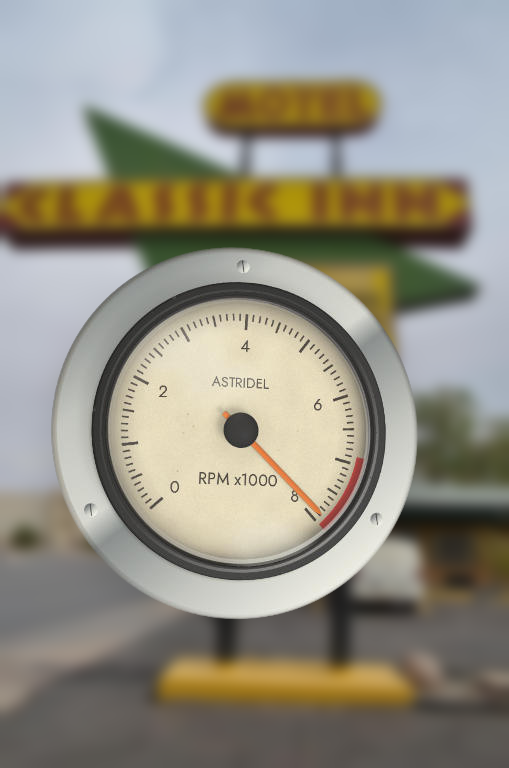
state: 7900 rpm
